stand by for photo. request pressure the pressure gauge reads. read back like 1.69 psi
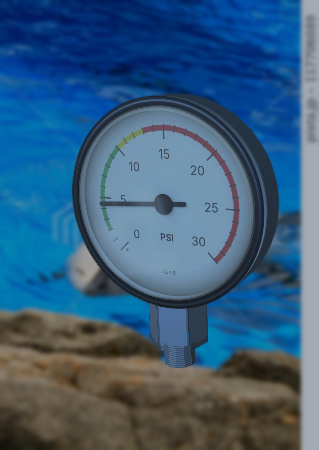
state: 4.5 psi
